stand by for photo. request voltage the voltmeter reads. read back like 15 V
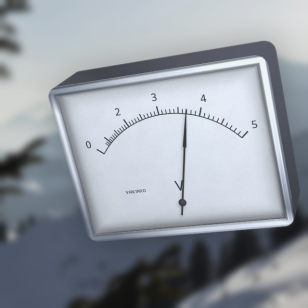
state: 3.7 V
